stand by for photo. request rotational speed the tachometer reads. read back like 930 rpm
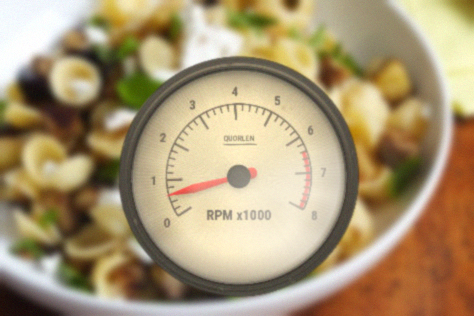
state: 600 rpm
